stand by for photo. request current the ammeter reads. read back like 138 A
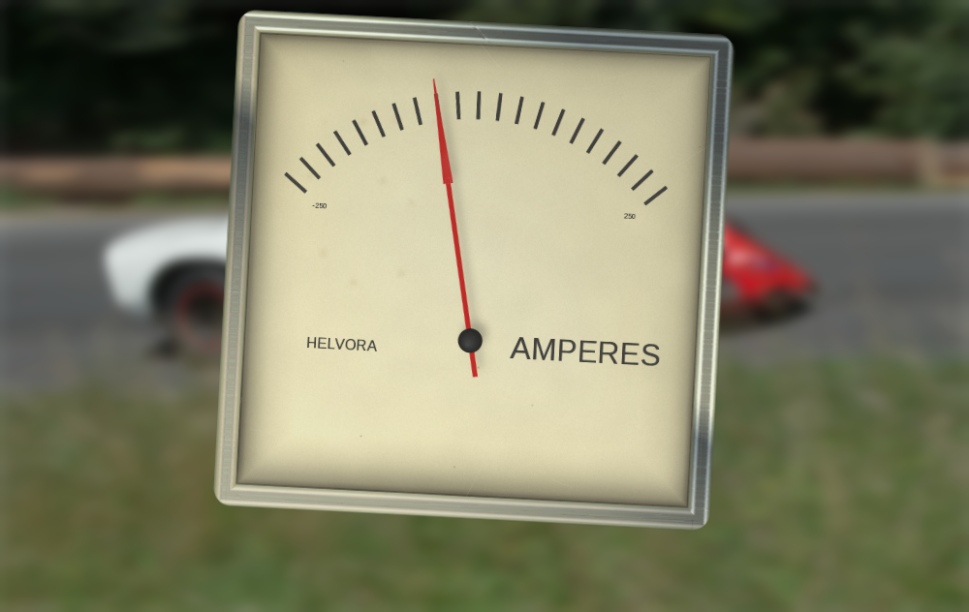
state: -50 A
